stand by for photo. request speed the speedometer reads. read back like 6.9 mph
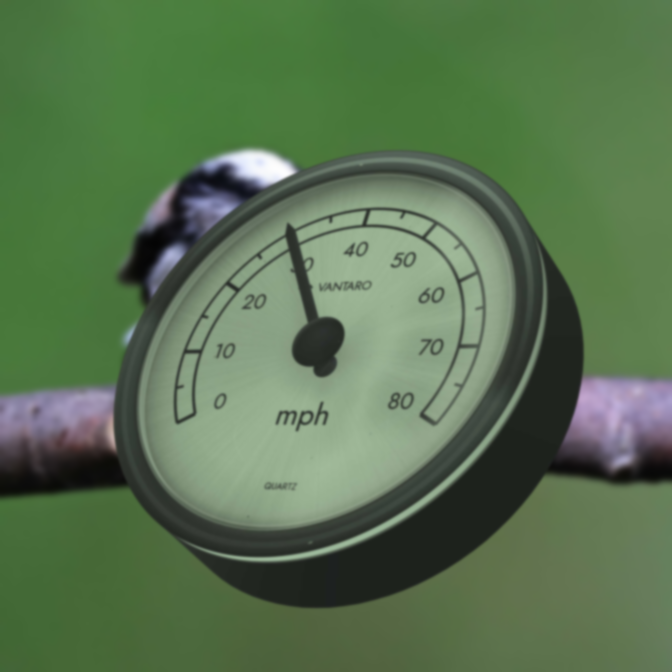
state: 30 mph
